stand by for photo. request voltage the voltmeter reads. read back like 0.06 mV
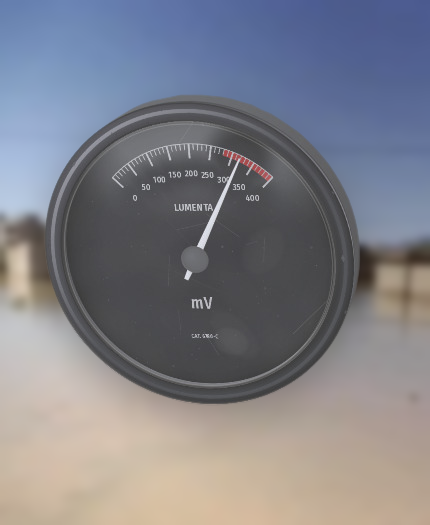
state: 320 mV
